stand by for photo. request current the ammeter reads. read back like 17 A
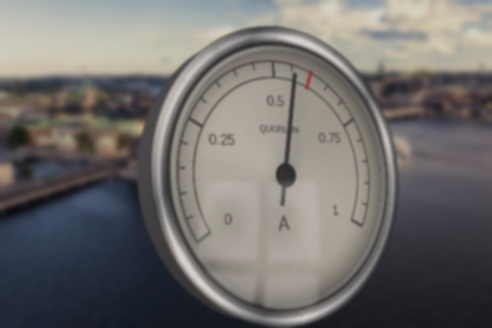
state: 0.55 A
